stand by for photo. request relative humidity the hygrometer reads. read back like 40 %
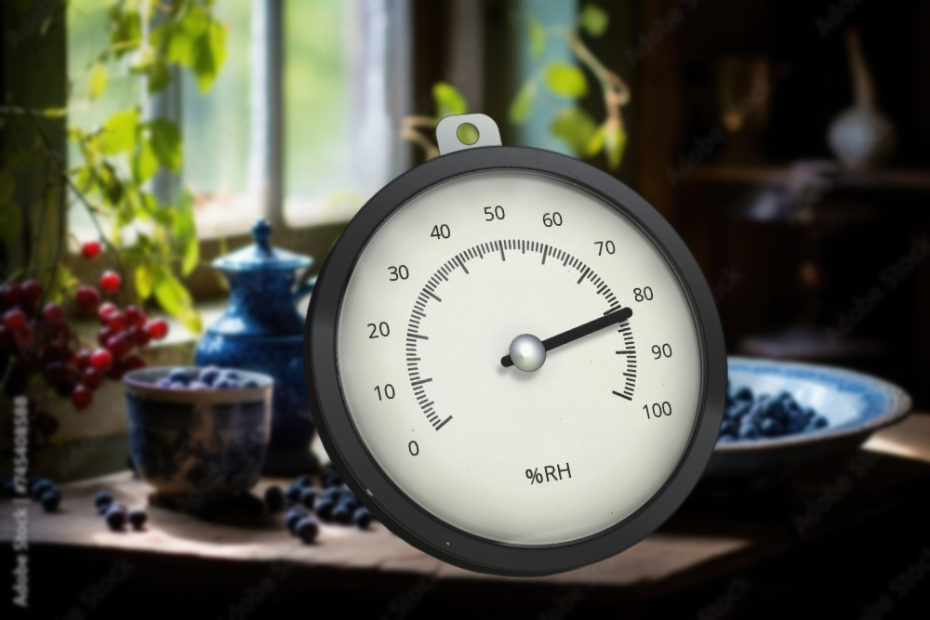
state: 82 %
